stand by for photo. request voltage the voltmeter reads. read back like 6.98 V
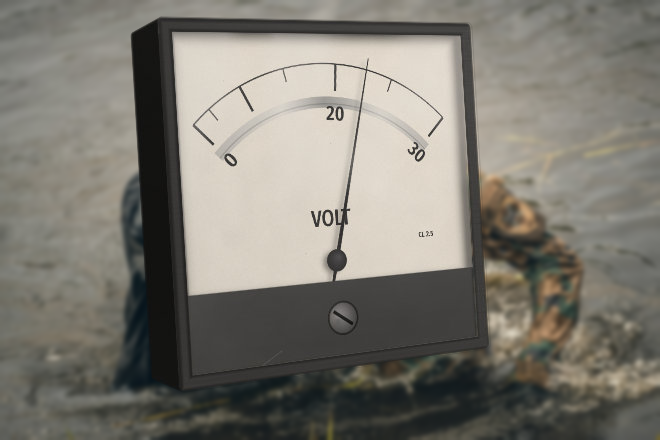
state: 22.5 V
